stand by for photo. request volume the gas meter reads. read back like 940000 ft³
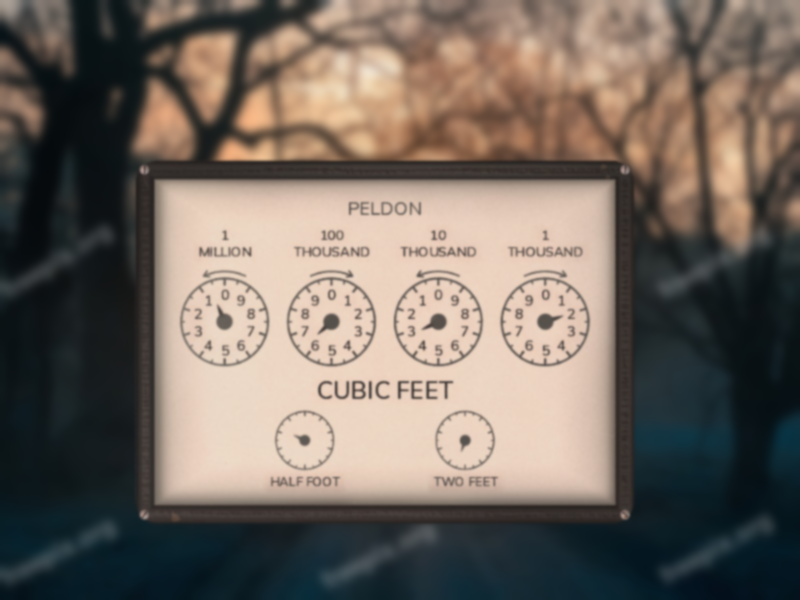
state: 63200 ft³
